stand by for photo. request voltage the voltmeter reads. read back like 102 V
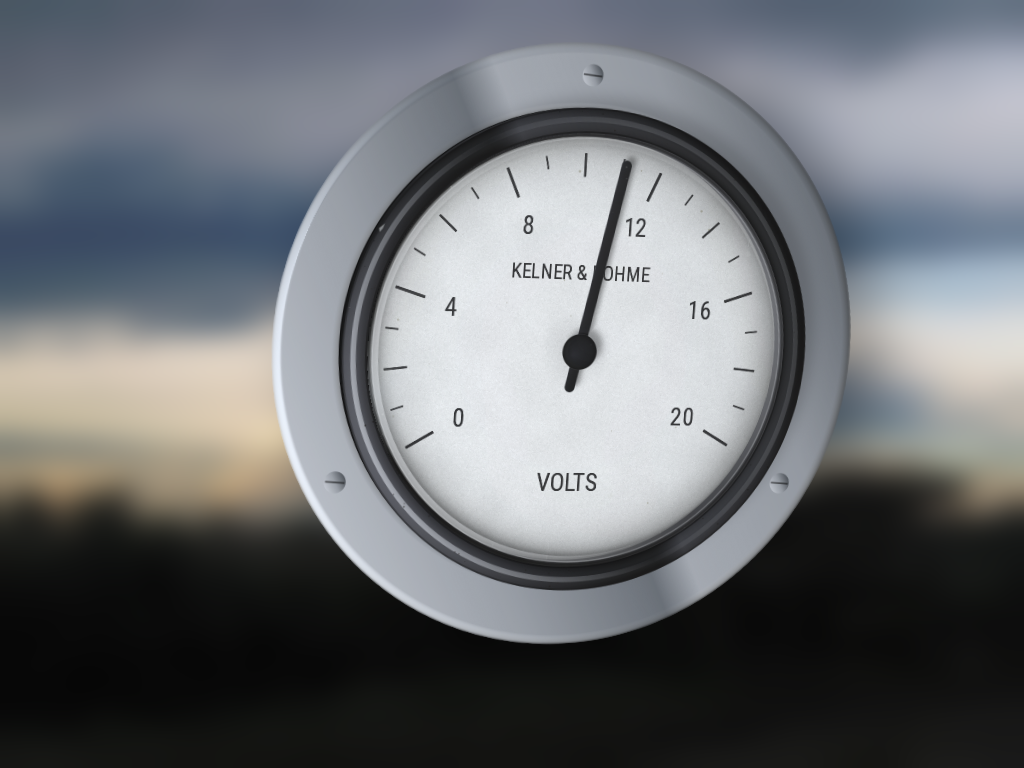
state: 11 V
